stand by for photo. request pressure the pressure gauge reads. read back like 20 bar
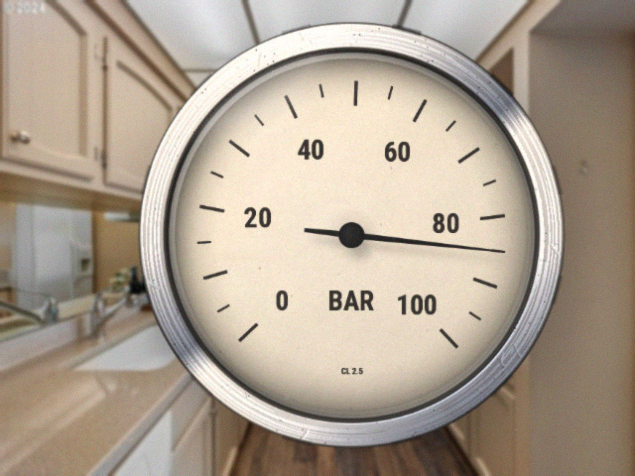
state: 85 bar
